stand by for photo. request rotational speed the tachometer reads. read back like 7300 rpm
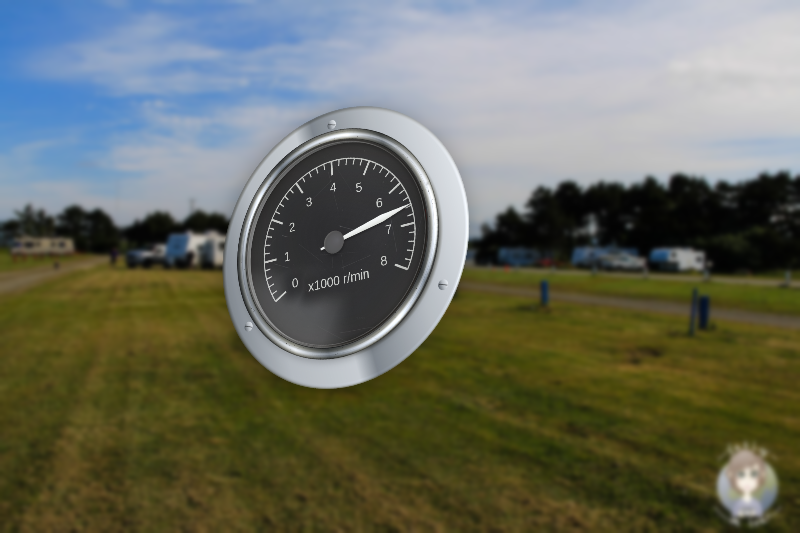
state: 6600 rpm
